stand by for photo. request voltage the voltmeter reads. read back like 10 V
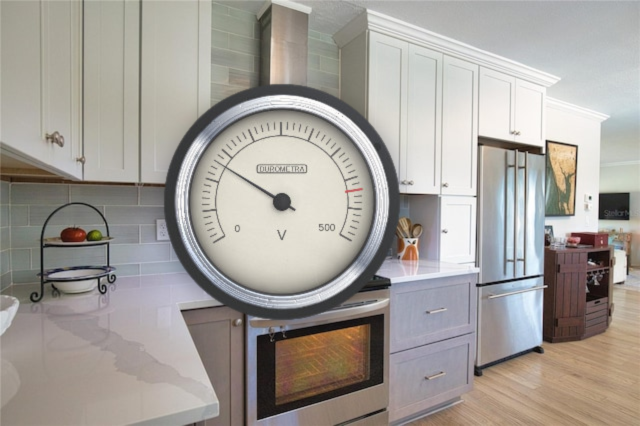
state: 130 V
